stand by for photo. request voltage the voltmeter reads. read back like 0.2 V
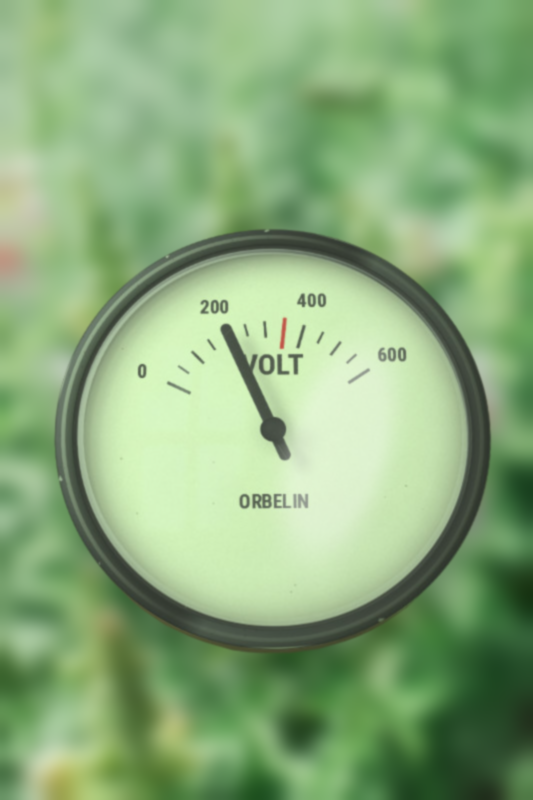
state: 200 V
